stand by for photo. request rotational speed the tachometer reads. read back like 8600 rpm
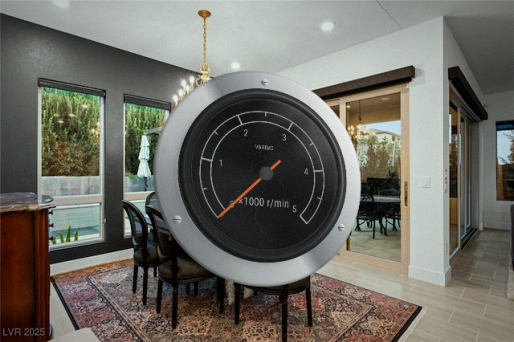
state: 0 rpm
